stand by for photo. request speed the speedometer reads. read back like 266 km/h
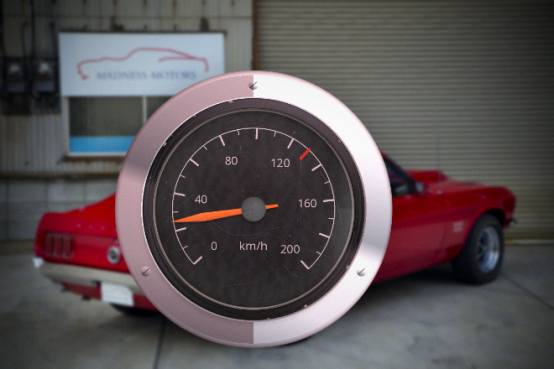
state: 25 km/h
